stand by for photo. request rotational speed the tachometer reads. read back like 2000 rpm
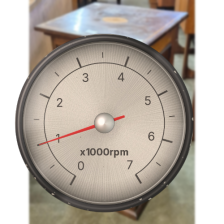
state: 1000 rpm
